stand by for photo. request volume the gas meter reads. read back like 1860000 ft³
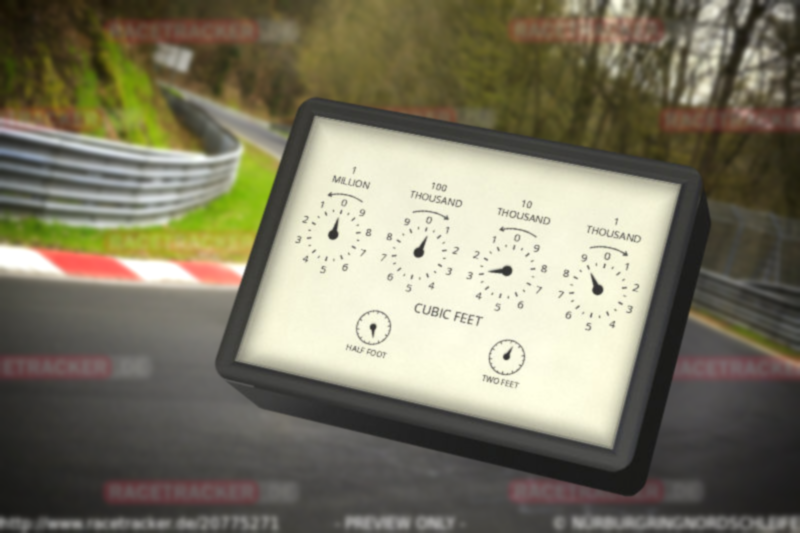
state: 2900 ft³
